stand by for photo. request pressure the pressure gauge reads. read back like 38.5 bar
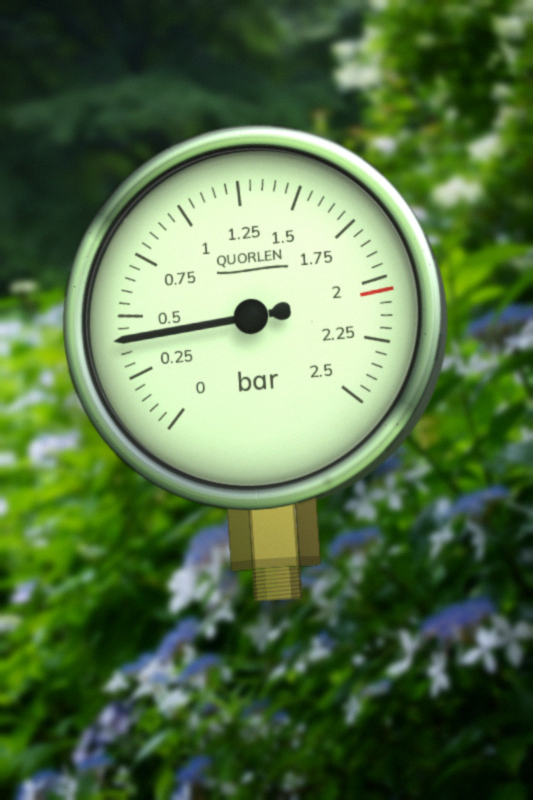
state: 0.4 bar
